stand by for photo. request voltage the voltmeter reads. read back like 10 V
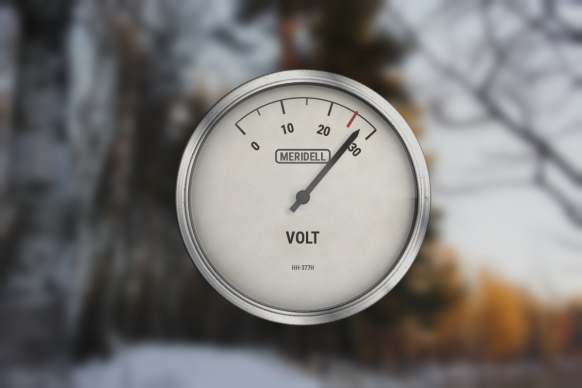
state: 27.5 V
